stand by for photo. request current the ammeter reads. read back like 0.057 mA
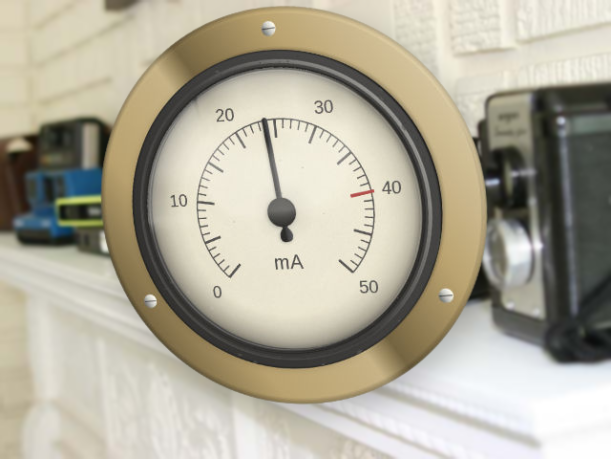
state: 24 mA
